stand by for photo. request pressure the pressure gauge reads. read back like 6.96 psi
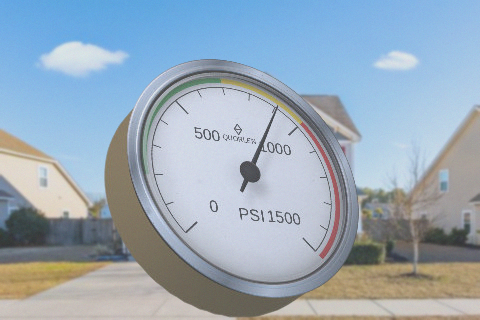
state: 900 psi
